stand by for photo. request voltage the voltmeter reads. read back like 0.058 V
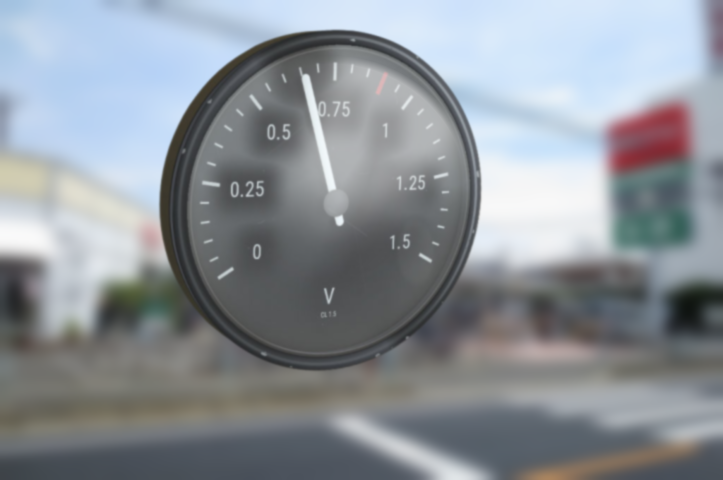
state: 0.65 V
